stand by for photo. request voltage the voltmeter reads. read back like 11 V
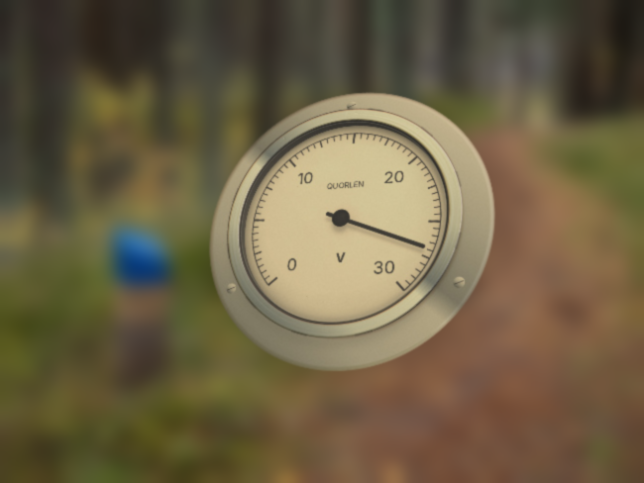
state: 27 V
